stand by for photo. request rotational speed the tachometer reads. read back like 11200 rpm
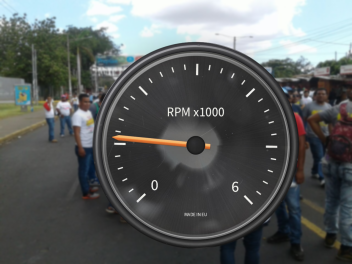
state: 1100 rpm
